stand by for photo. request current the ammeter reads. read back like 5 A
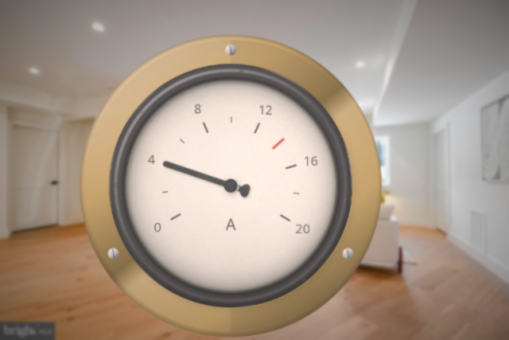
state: 4 A
